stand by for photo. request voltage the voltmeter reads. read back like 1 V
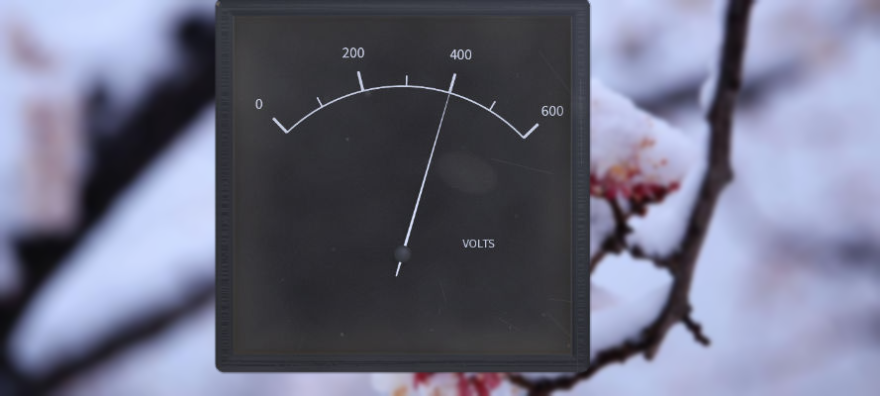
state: 400 V
